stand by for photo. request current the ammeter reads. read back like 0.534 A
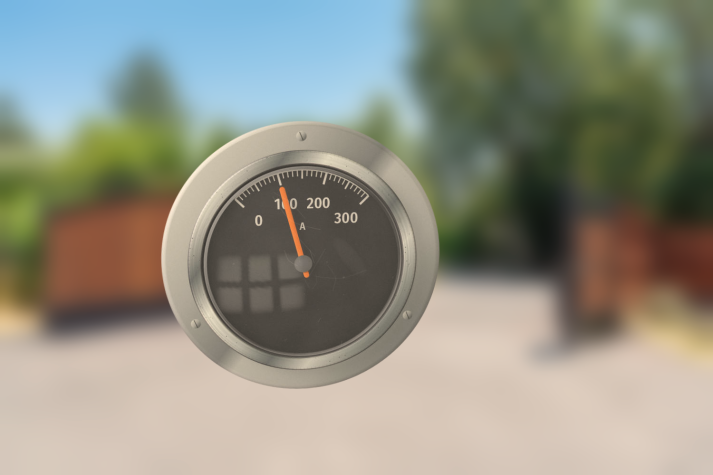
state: 100 A
